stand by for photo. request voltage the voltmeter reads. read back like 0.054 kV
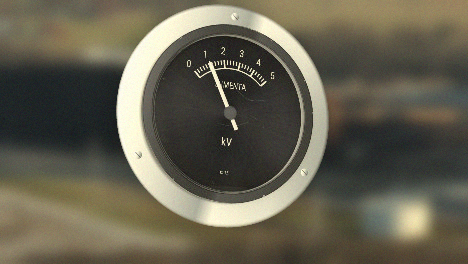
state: 1 kV
